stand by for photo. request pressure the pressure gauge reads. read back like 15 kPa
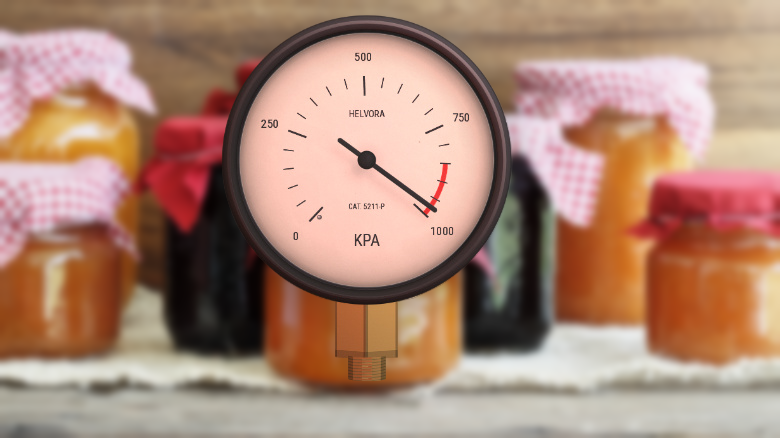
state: 975 kPa
